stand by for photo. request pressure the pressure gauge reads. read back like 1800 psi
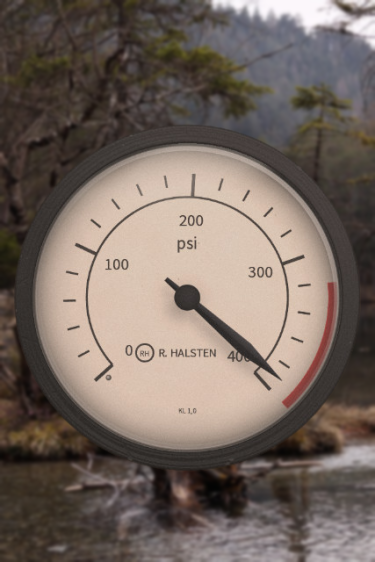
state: 390 psi
